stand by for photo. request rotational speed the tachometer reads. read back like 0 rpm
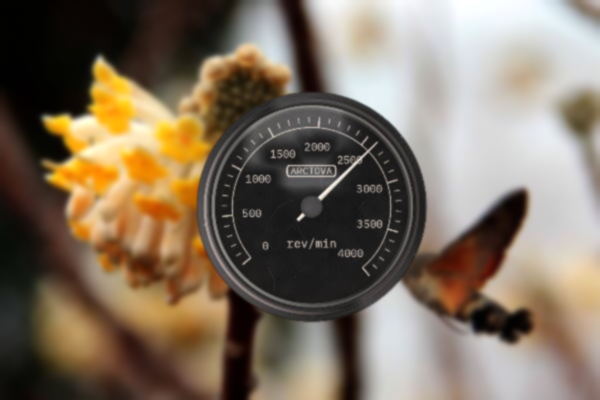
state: 2600 rpm
